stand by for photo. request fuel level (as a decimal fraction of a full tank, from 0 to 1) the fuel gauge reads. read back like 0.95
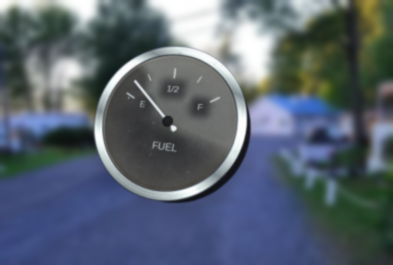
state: 0.125
